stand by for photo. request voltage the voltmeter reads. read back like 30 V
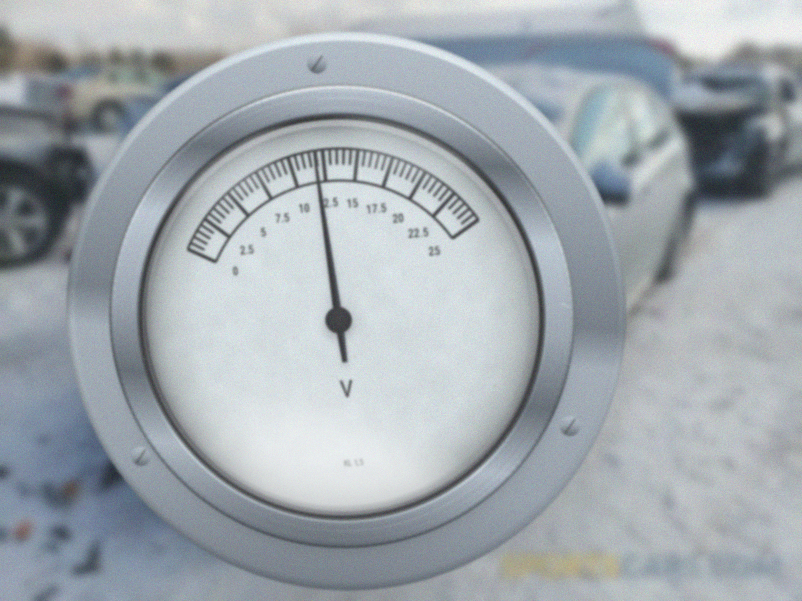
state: 12 V
